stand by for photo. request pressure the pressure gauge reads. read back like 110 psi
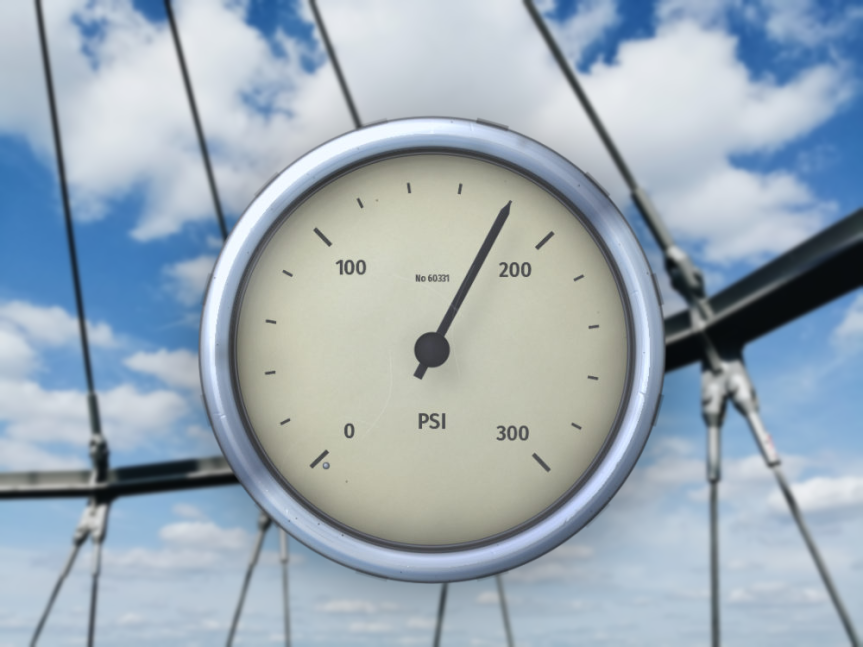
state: 180 psi
